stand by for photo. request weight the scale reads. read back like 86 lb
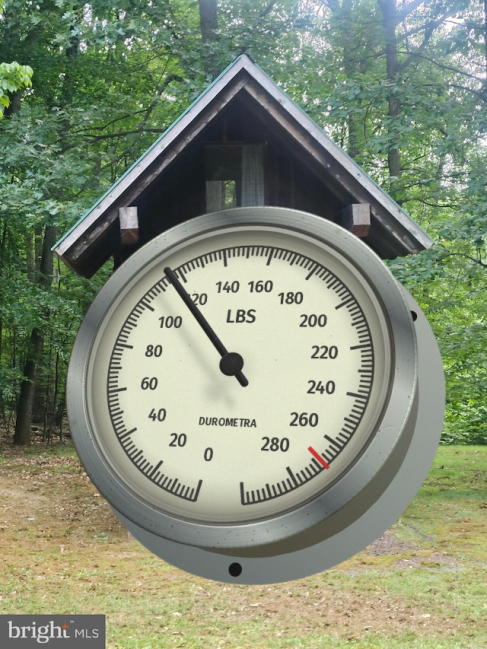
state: 116 lb
